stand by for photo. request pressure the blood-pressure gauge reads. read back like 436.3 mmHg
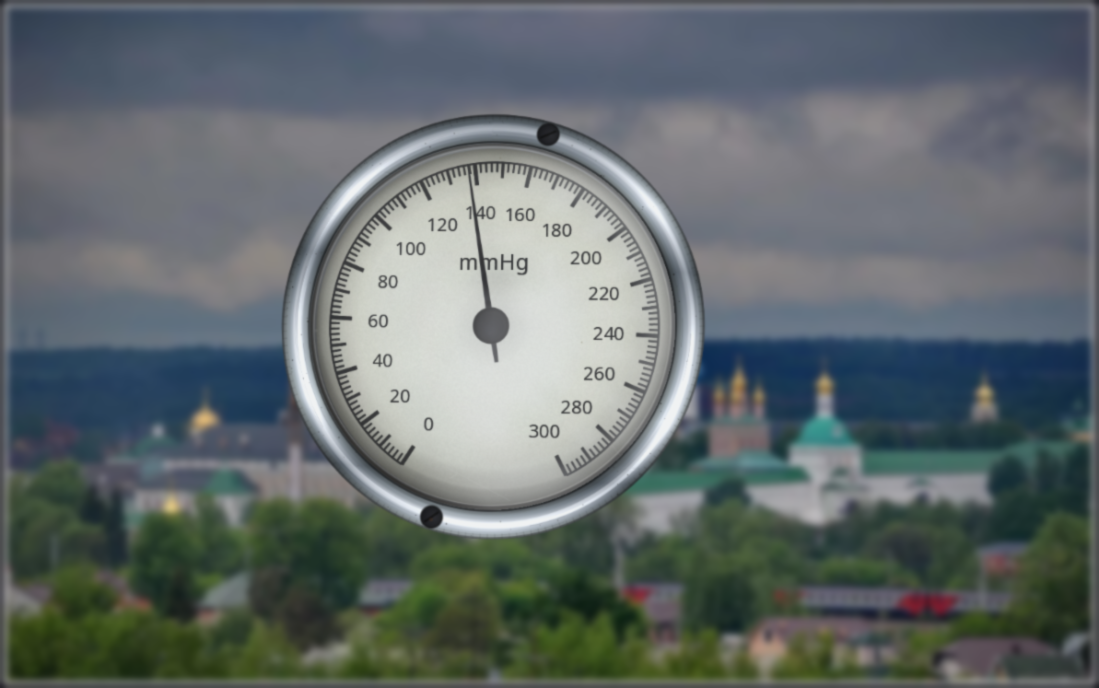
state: 138 mmHg
